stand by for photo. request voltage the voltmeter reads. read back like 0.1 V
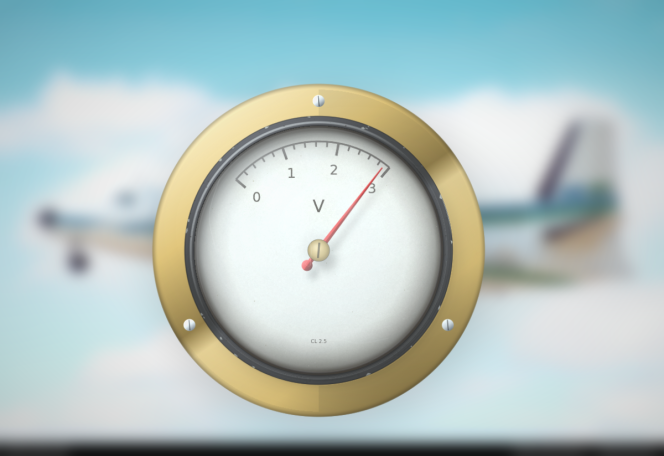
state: 2.9 V
